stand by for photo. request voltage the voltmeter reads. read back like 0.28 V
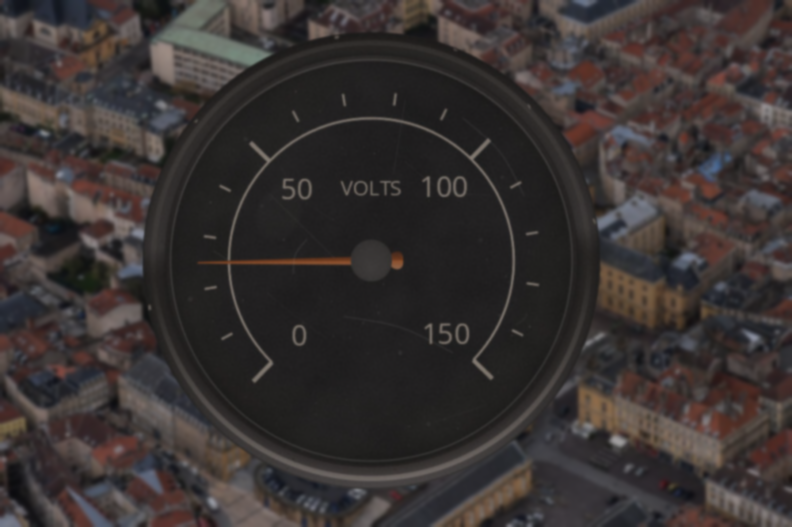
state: 25 V
